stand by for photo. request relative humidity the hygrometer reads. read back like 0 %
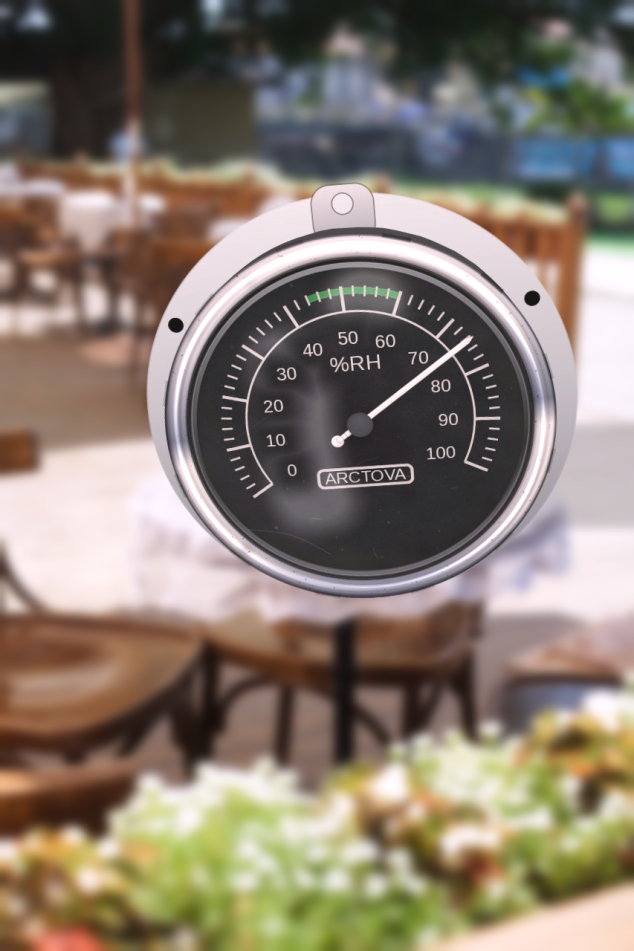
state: 74 %
